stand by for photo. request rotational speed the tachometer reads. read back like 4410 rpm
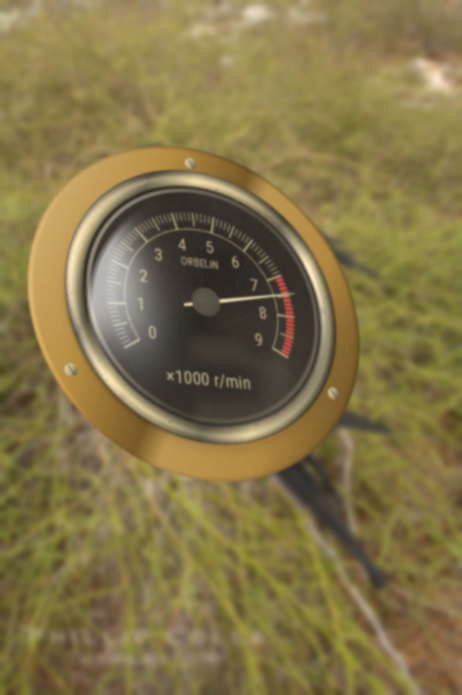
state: 7500 rpm
